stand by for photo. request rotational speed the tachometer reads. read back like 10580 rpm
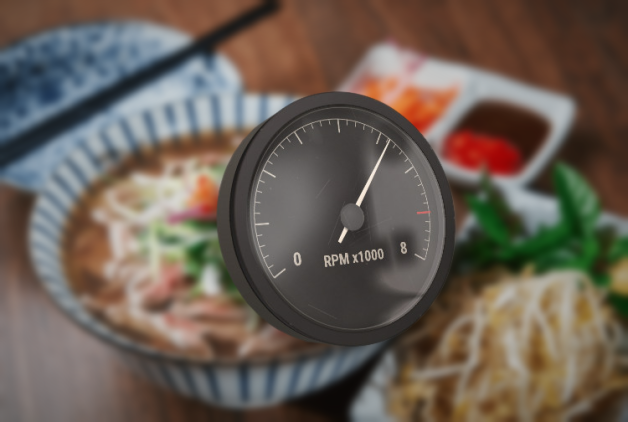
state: 5200 rpm
